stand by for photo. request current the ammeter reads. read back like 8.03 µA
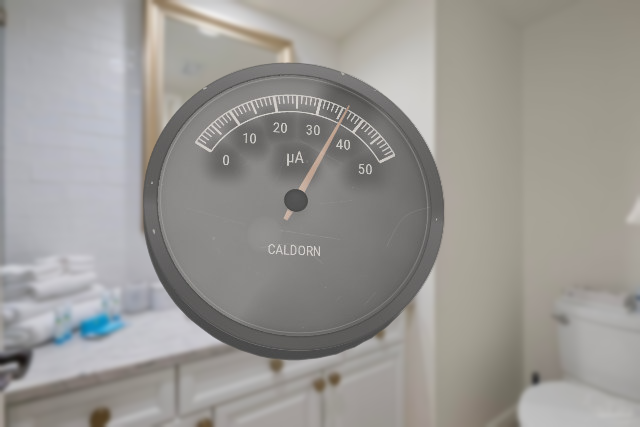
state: 36 µA
